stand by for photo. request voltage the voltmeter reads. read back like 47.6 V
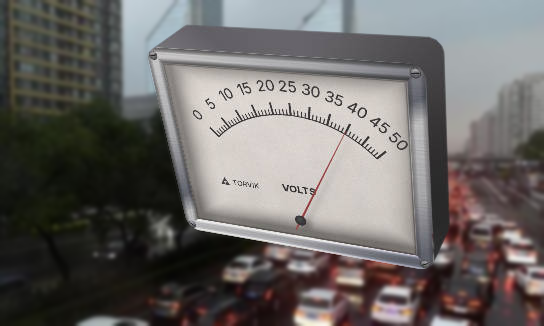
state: 40 V
